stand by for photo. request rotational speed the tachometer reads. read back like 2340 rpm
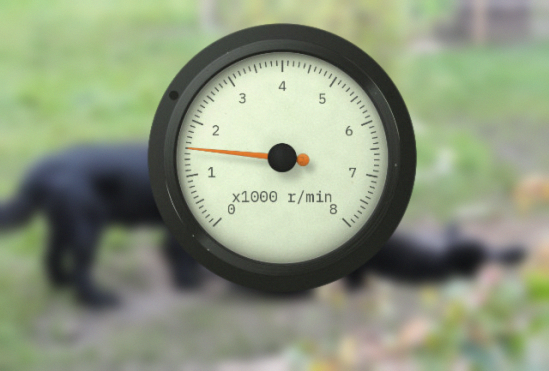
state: 1500 rpm
